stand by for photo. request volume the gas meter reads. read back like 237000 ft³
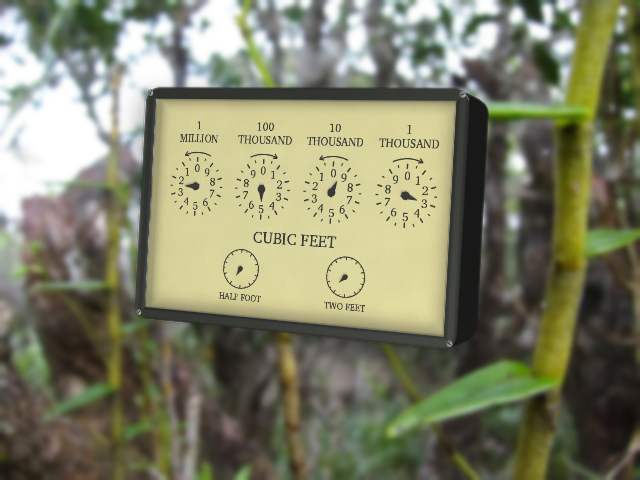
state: 249300 ft³
